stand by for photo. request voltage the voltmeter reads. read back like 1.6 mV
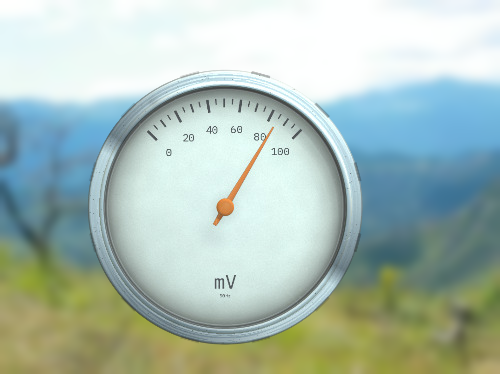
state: 85 mV
